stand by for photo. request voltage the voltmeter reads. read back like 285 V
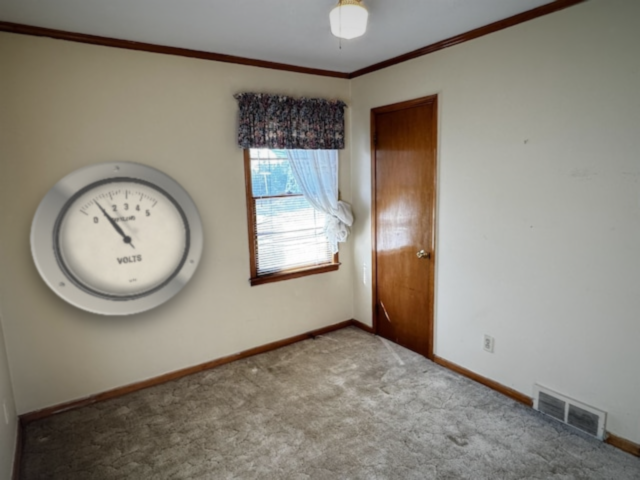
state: 1 V
